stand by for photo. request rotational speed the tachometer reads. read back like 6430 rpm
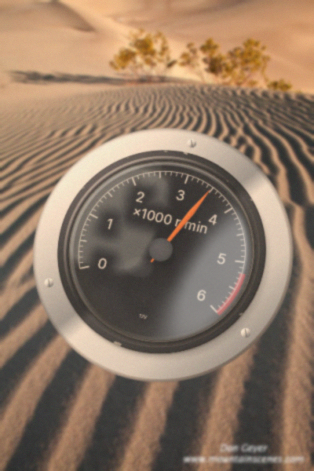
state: 3500 rpm
